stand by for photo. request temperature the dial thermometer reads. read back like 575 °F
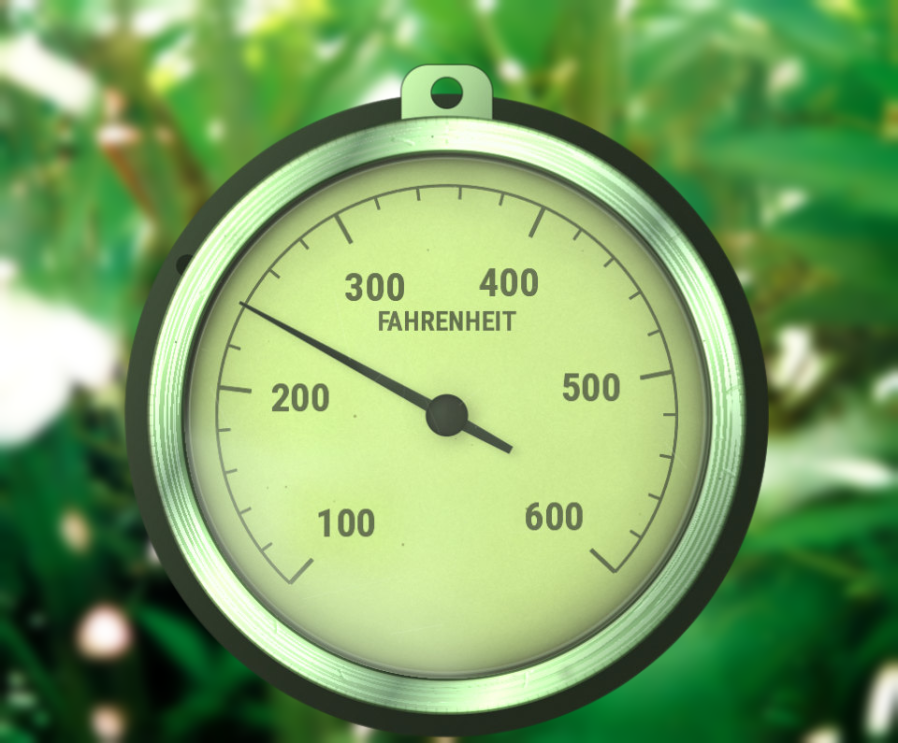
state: 240 °F
